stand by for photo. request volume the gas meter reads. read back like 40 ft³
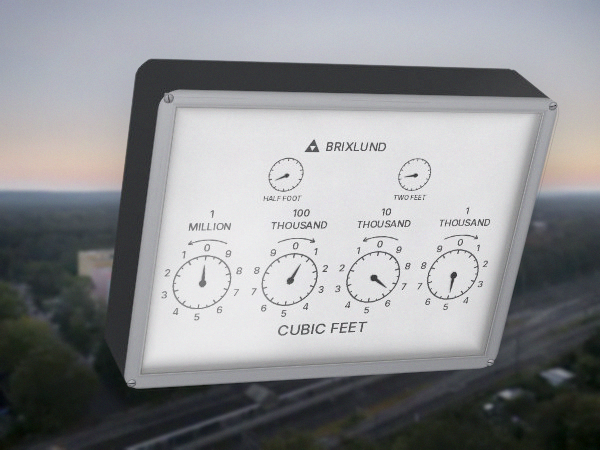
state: 6500 ft³
